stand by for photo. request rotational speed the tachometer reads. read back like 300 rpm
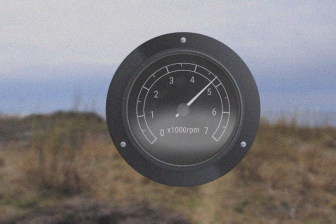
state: 4750 rpm
